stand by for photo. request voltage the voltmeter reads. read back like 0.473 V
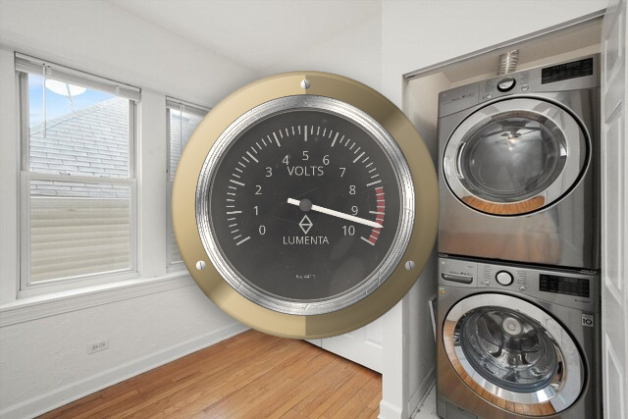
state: 9.4 V
